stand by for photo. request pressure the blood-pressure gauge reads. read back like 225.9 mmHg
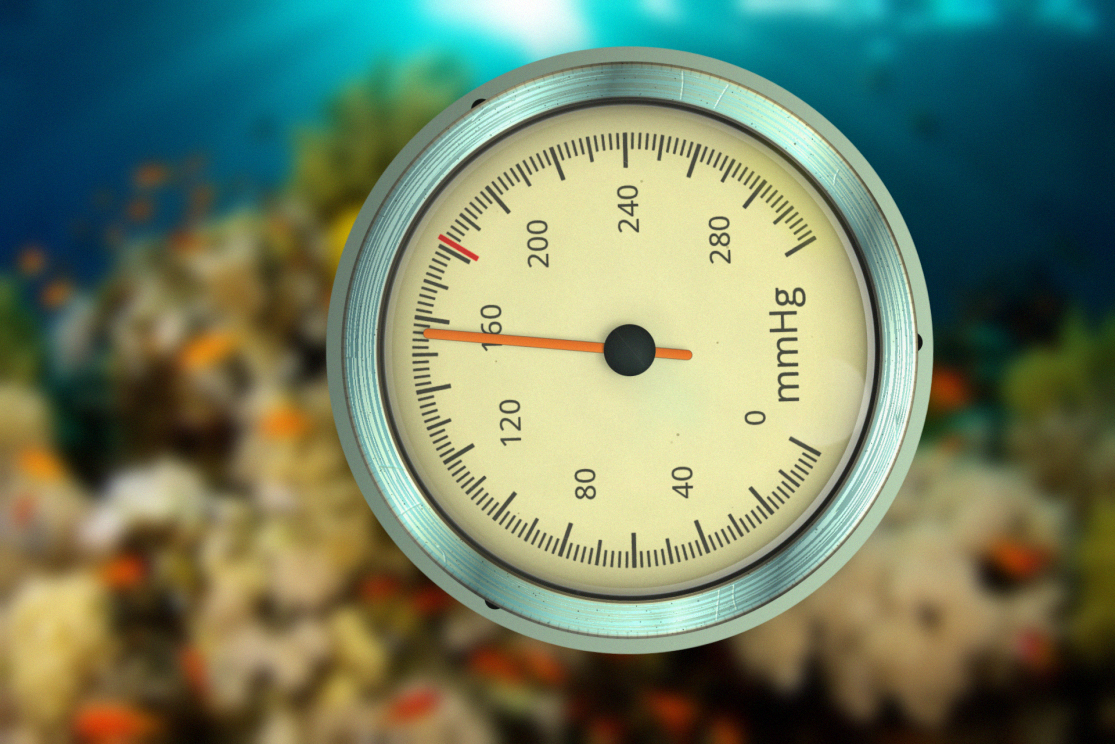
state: 156 mmHg
